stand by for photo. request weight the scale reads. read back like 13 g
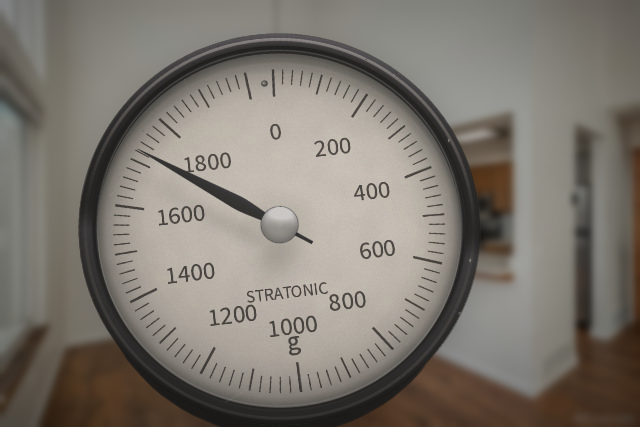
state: 1720 g
